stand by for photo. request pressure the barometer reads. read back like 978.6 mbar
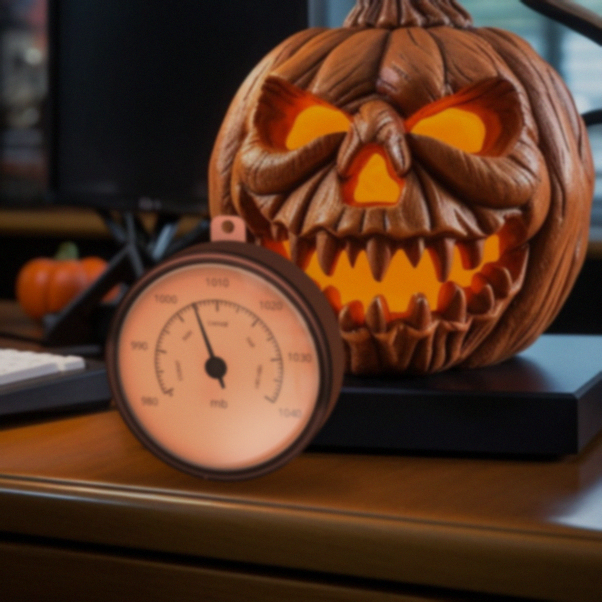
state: 1005 mbar
